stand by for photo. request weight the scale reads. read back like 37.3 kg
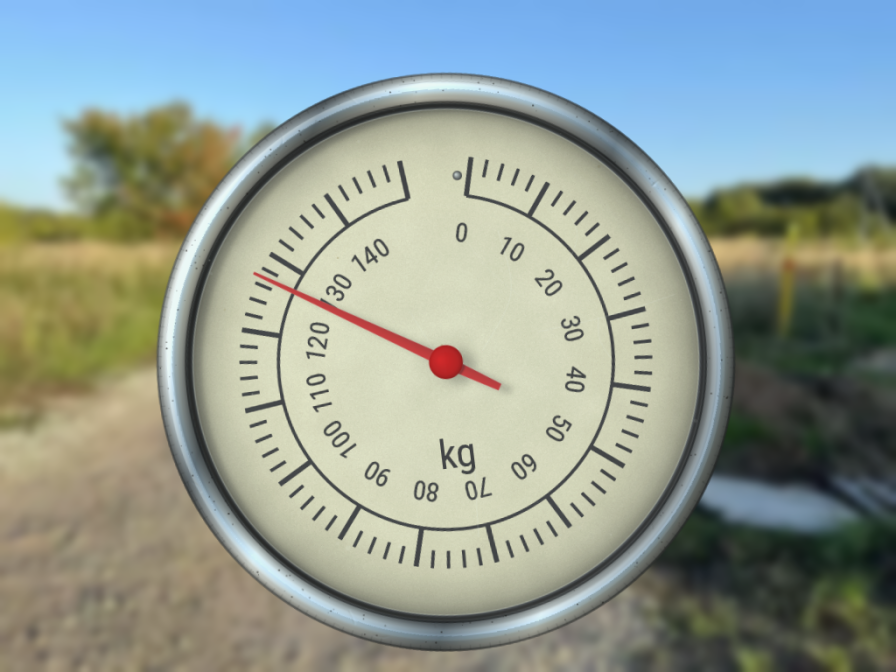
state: 127 kg
